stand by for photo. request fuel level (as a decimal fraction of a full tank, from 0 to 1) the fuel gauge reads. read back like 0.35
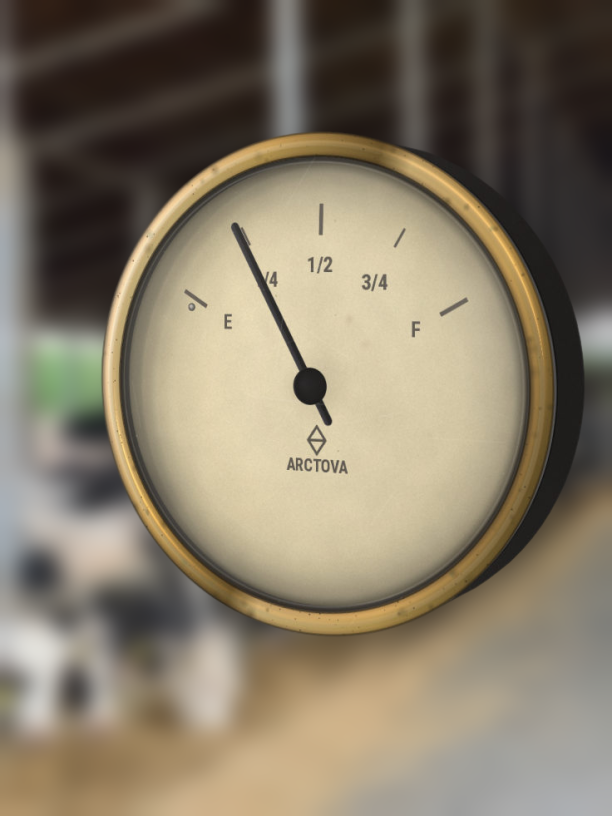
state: 0.25
